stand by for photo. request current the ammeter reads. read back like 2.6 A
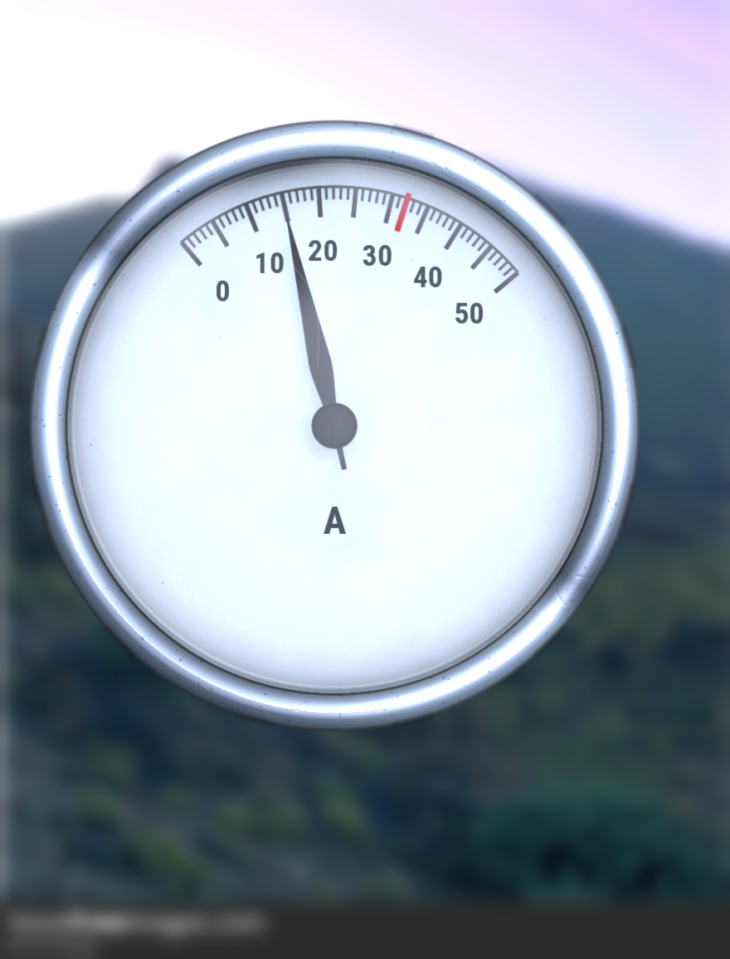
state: 15 A
